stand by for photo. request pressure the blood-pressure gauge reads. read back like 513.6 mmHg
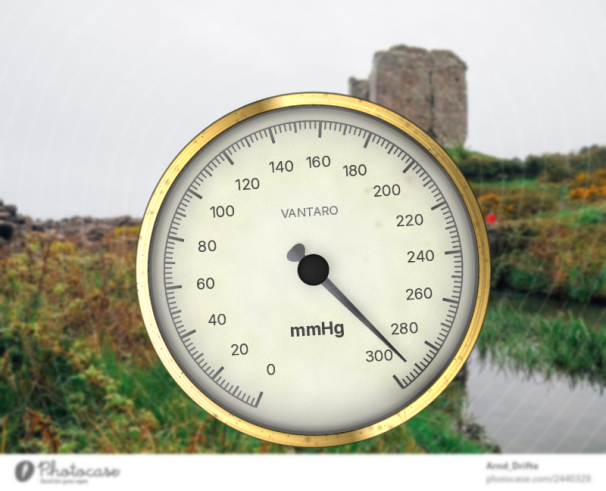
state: 292 mmHg
